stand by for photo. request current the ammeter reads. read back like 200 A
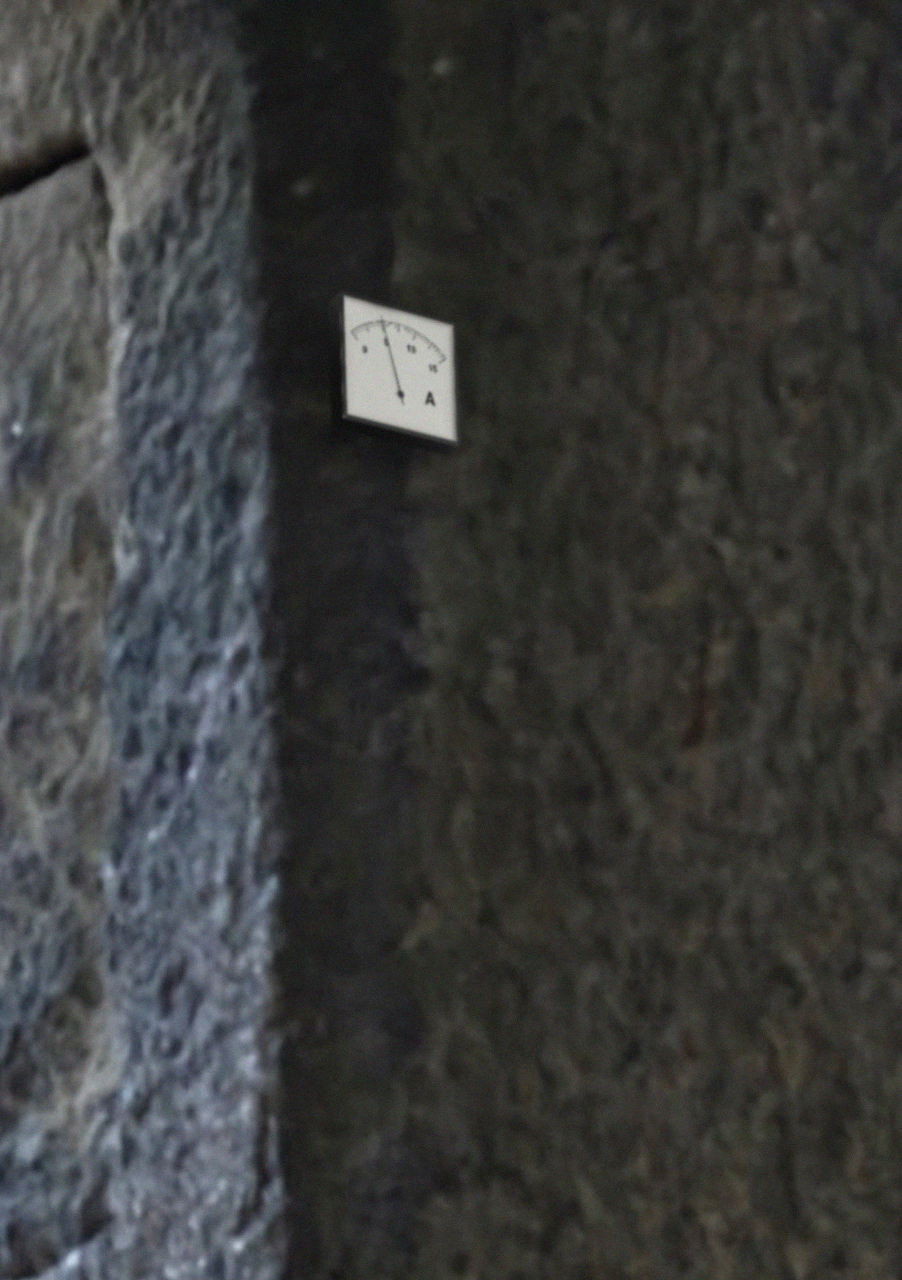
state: 5 A
